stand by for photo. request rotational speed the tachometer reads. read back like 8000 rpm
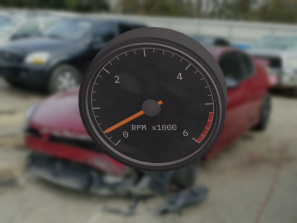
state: 400 rpm
